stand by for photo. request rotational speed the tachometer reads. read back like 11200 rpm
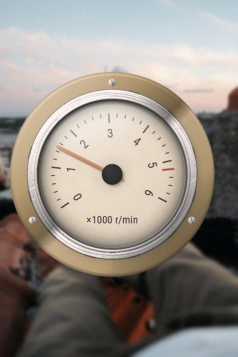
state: 1500 rpm
